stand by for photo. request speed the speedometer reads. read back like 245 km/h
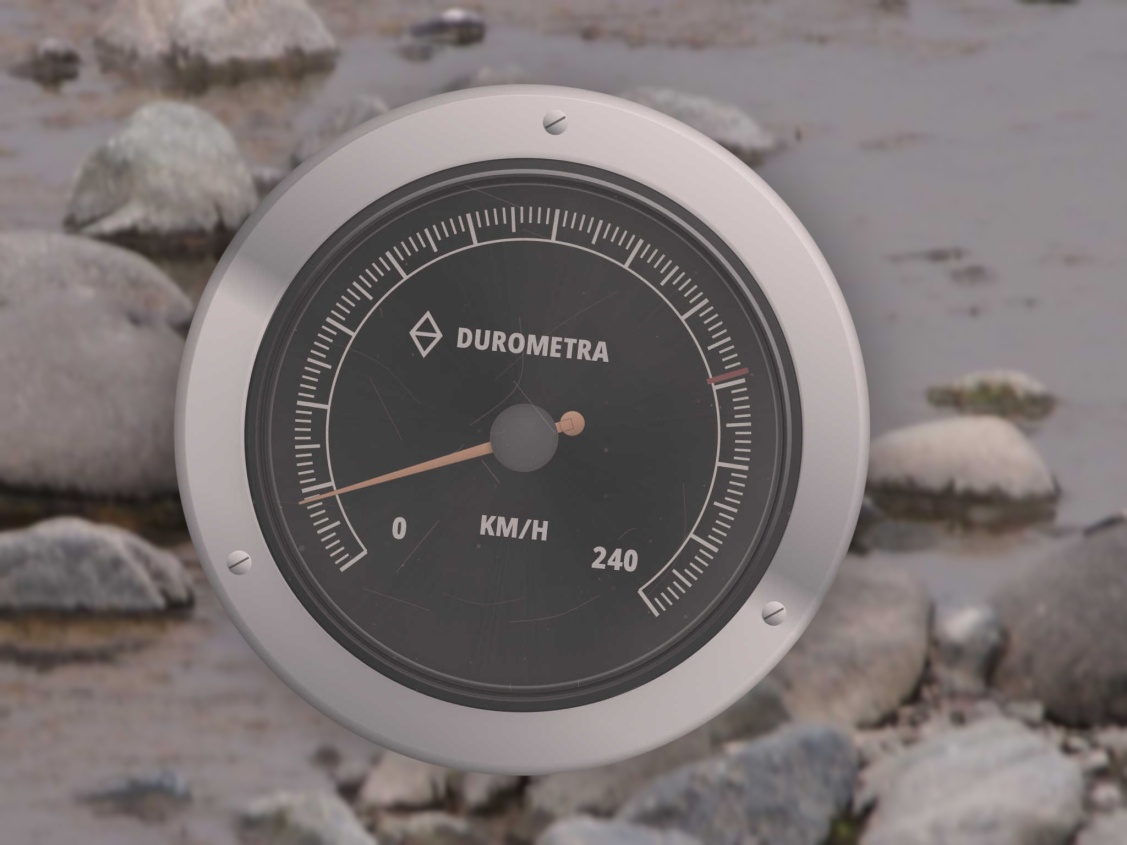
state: 18 km/h
